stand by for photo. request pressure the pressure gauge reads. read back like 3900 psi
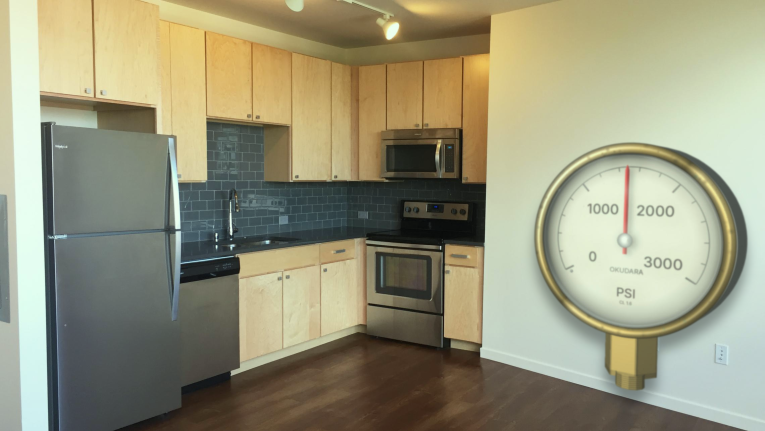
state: 1500 psi
